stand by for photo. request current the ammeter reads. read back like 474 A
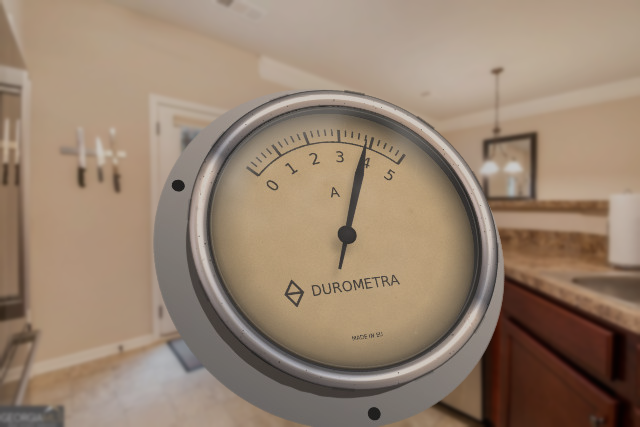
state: 3.8 A
